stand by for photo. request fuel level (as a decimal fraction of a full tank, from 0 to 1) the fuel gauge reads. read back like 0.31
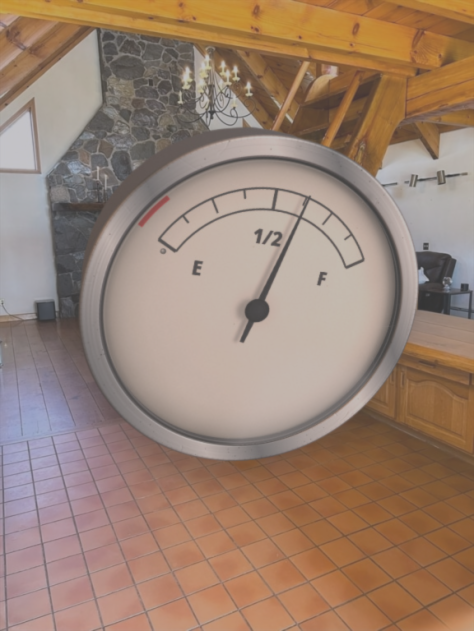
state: 0.625
